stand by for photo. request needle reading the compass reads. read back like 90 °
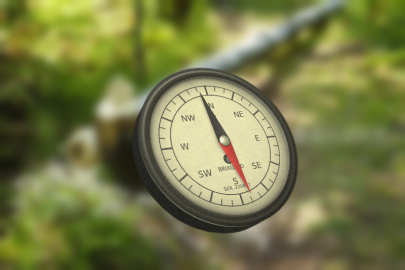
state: 170 °
